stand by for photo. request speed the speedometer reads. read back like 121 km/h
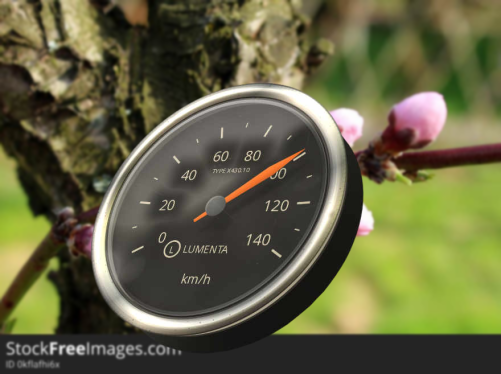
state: 100 km/h
